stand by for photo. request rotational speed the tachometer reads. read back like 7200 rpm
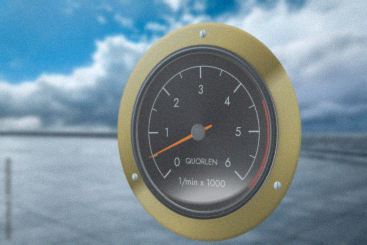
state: 500 rpm
